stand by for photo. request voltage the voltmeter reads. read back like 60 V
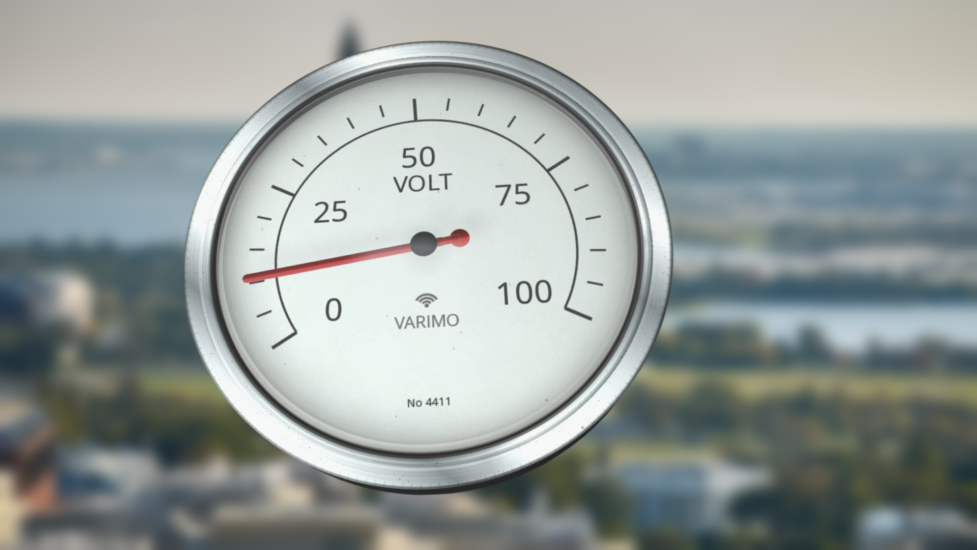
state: 10 V
